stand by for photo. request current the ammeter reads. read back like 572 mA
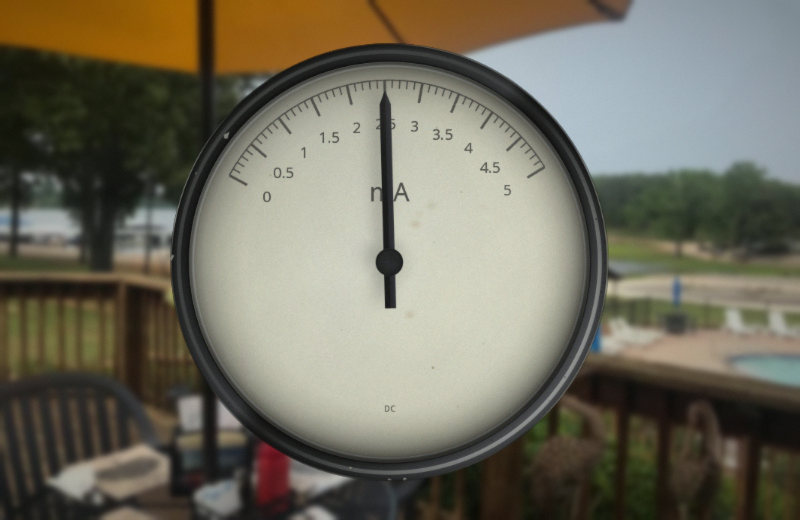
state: 2.5 mA
